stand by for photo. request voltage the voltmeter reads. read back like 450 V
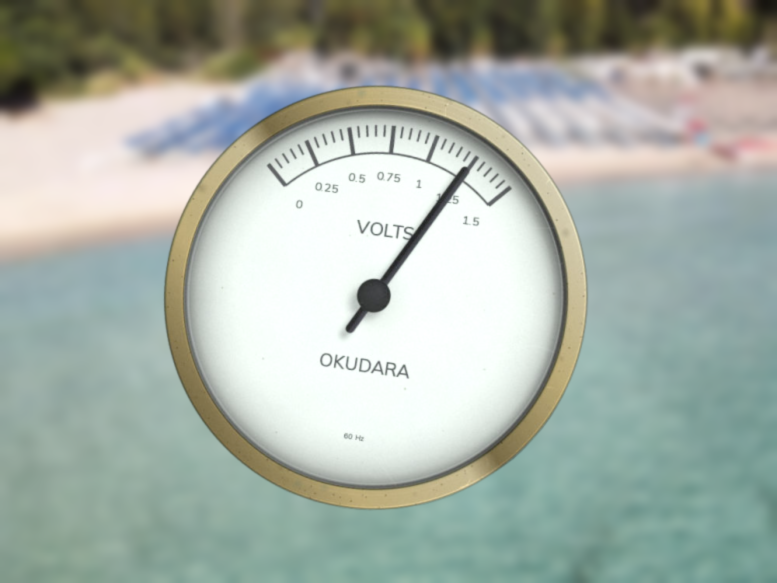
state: 1.25 V
